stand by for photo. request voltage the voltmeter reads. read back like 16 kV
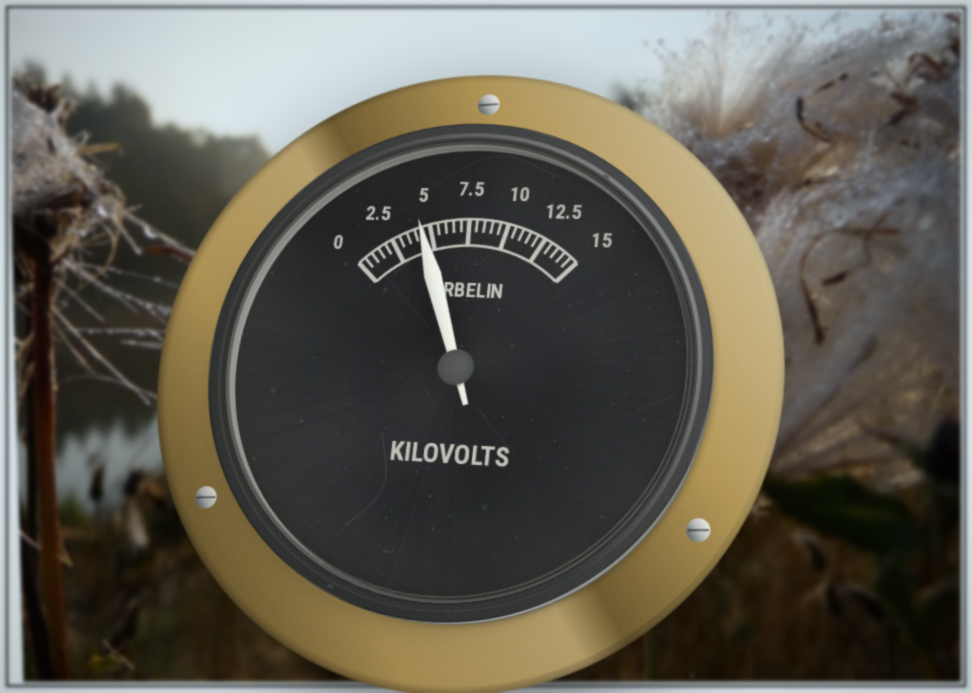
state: 4.5 kV
